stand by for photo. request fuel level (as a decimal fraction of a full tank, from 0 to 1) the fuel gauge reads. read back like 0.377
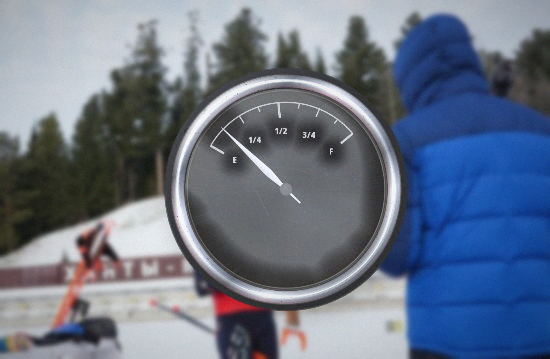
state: 0.125
